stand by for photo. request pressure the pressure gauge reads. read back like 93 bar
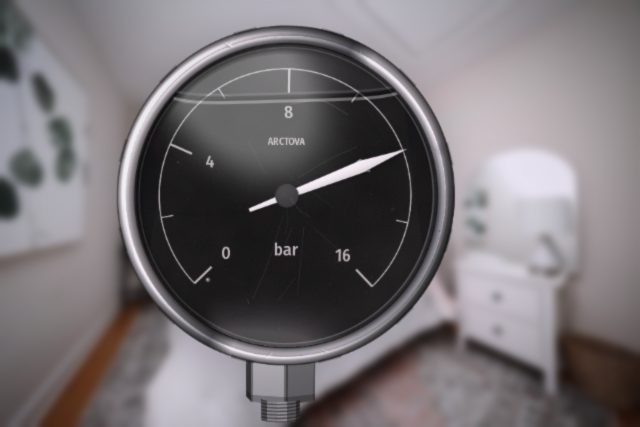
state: 12 bar
